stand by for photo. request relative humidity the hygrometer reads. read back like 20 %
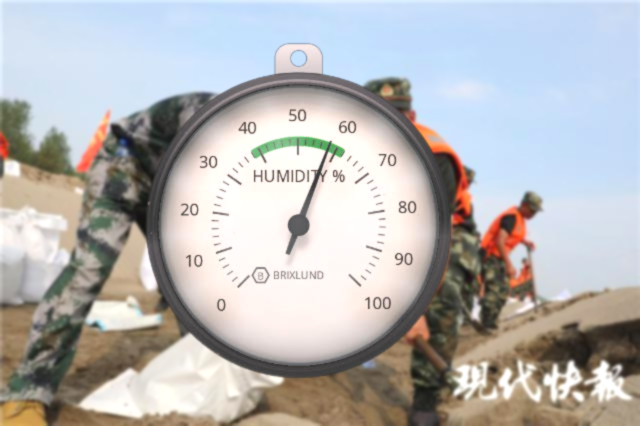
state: 58 %
